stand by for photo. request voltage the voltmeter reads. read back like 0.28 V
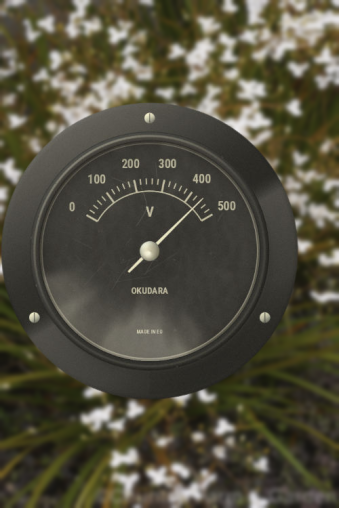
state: 440 V
